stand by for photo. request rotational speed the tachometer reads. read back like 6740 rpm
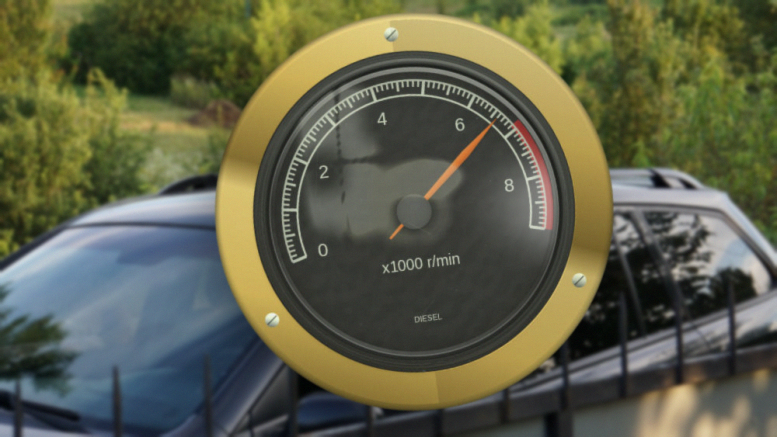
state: 6600 rpm
